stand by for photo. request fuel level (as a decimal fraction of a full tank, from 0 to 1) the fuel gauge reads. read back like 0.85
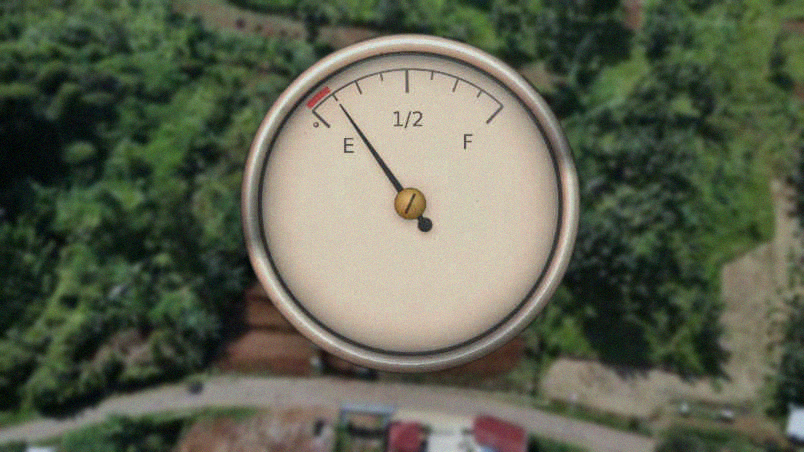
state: 0.125
